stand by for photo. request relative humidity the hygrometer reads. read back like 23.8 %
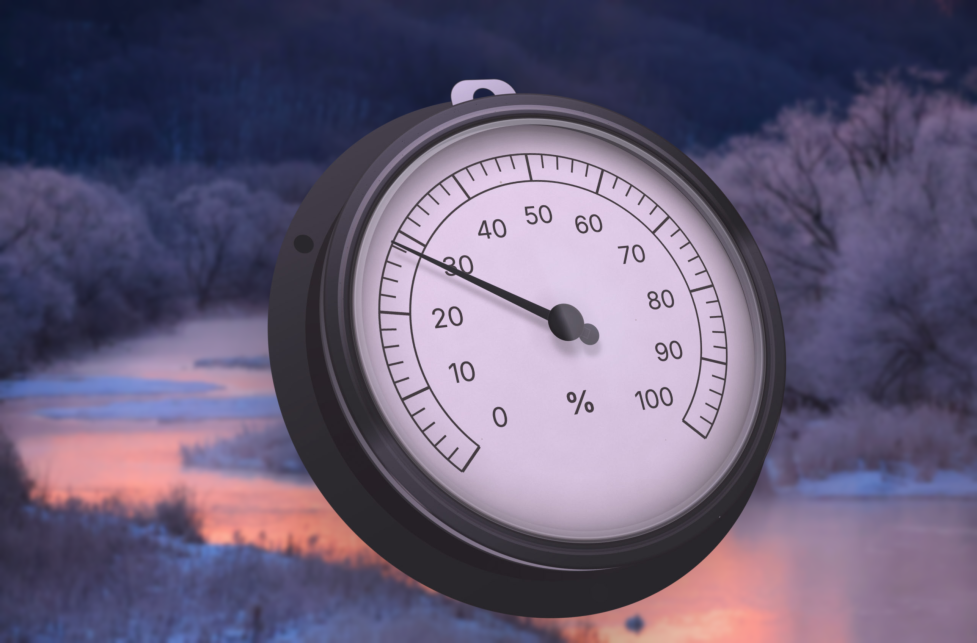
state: 28 %
